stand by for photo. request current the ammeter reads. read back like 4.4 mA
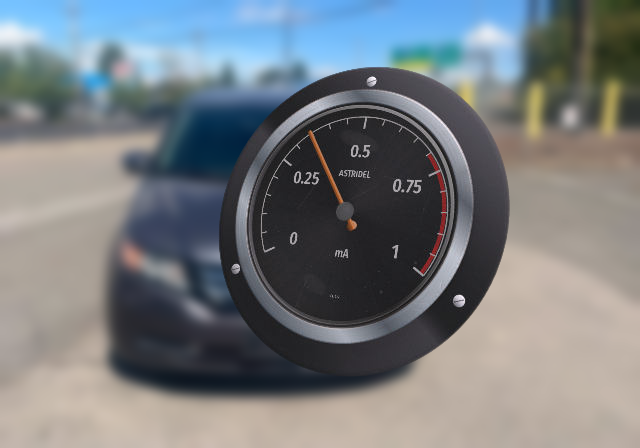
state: 0.35 mA
